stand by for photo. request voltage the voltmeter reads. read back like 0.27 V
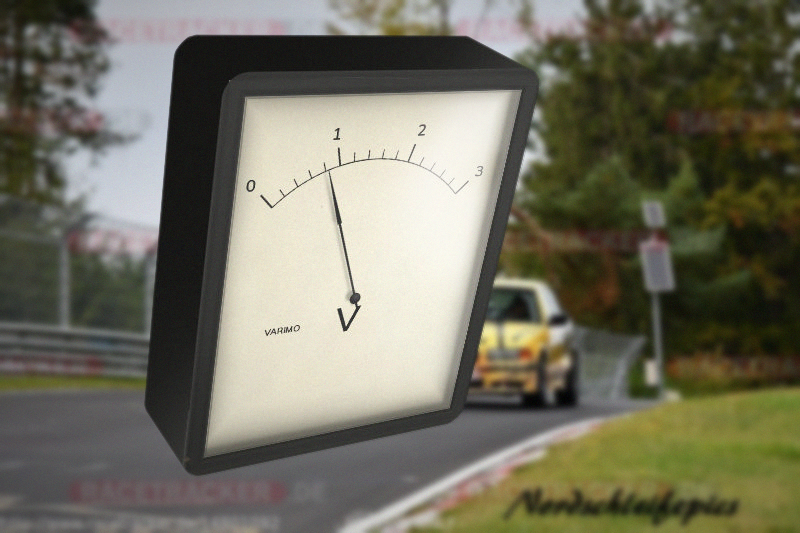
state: 0.8 V
